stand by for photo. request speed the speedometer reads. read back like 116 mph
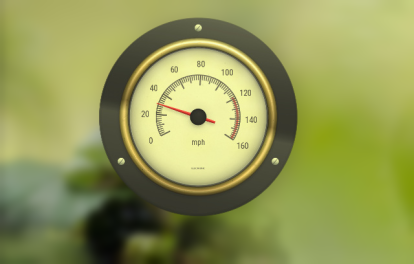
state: 30 mph
